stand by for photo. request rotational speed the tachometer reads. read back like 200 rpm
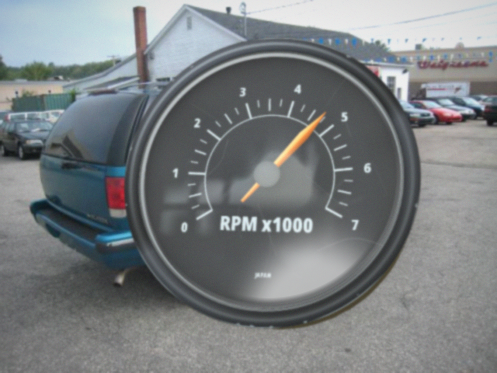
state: 4750 rpm
